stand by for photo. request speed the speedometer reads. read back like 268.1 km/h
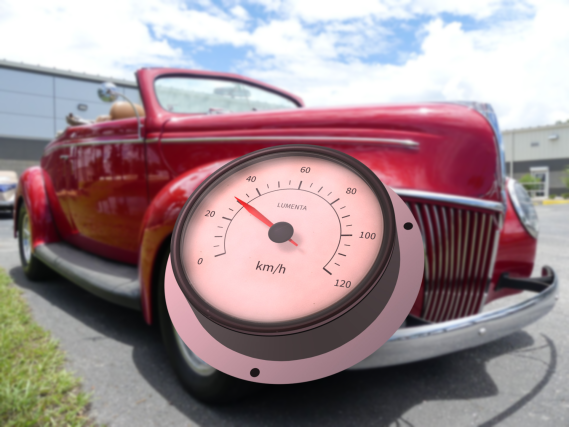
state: 30 km/h
